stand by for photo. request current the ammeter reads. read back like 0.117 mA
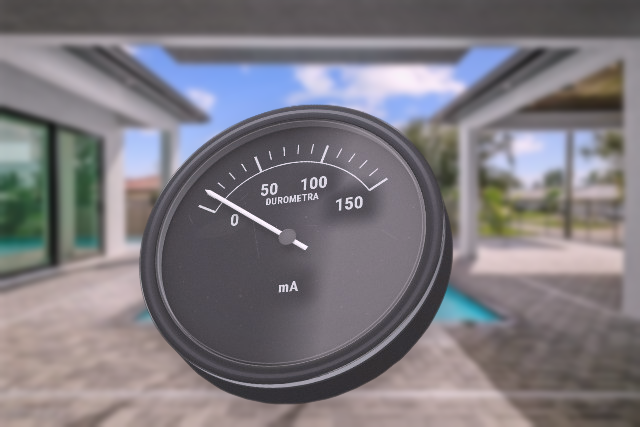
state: 10 mA
